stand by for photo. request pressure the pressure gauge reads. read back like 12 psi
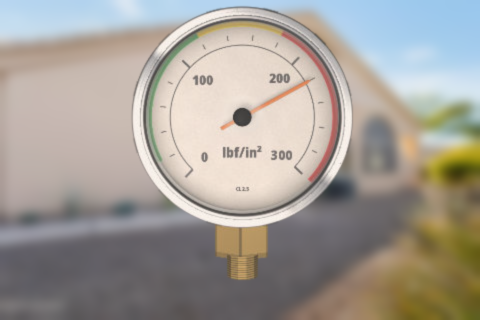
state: 220 psi
